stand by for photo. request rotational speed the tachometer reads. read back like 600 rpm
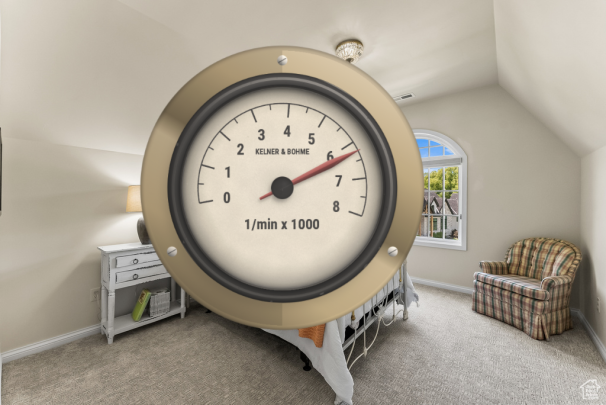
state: 6250 rpm
